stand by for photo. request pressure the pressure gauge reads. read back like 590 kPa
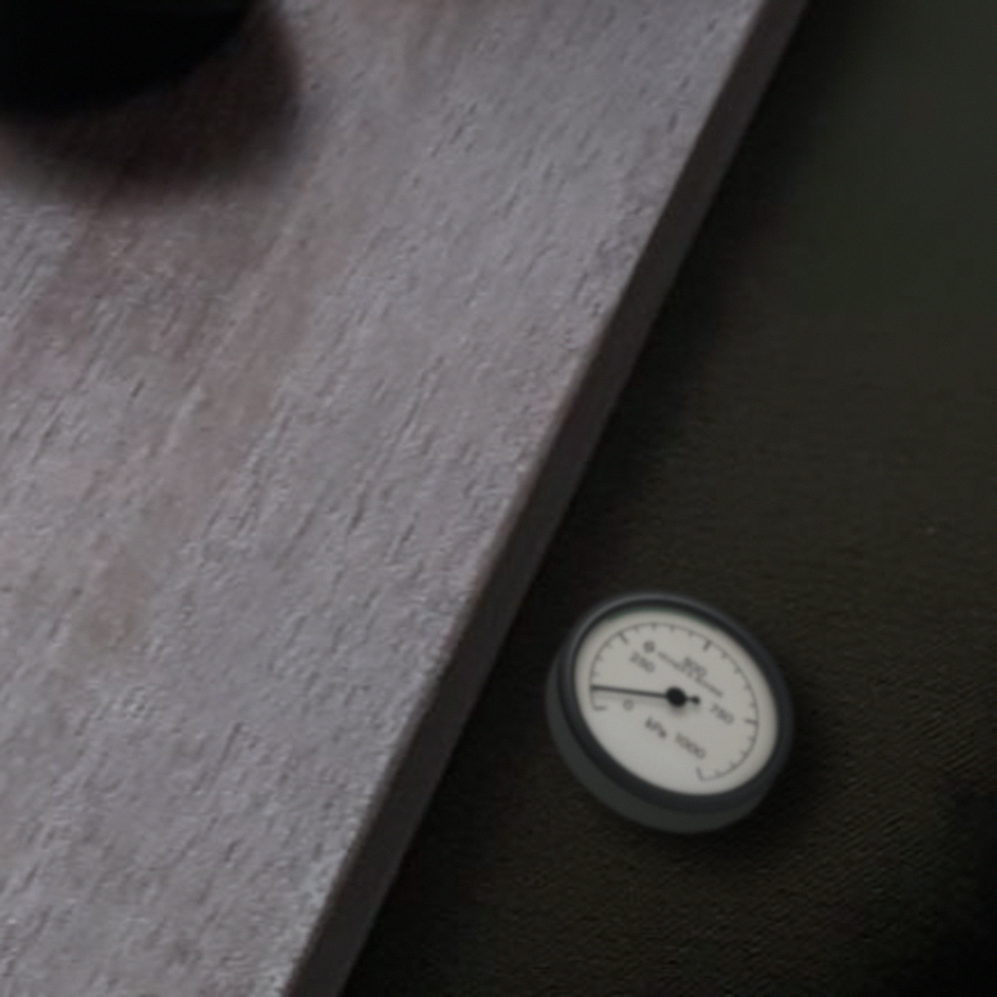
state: 50 kPa
